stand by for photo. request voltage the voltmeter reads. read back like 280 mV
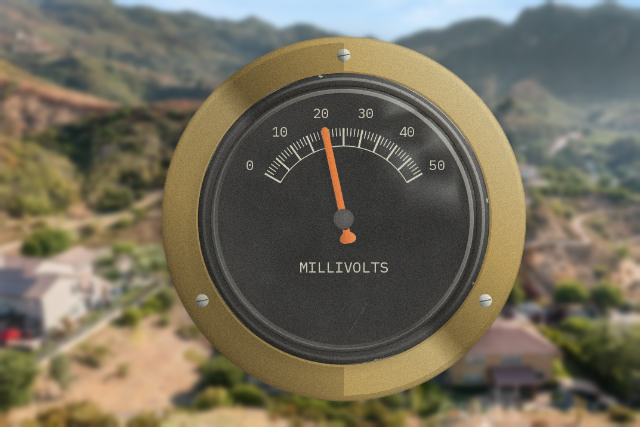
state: 20 mV
